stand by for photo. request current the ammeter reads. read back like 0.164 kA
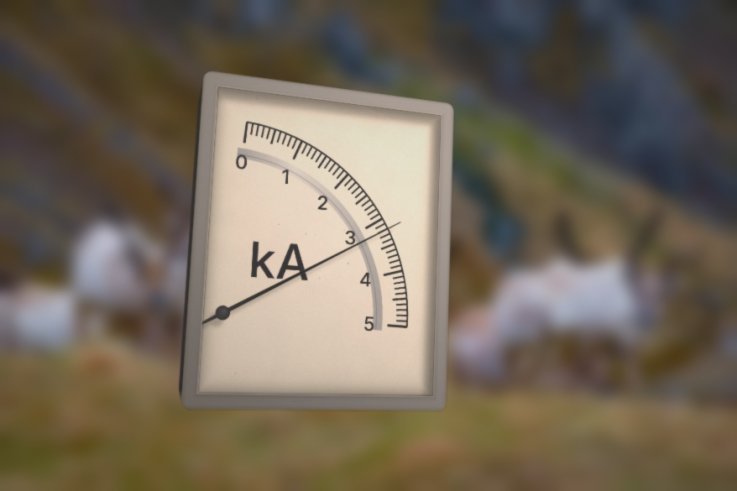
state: 3.2 kA
